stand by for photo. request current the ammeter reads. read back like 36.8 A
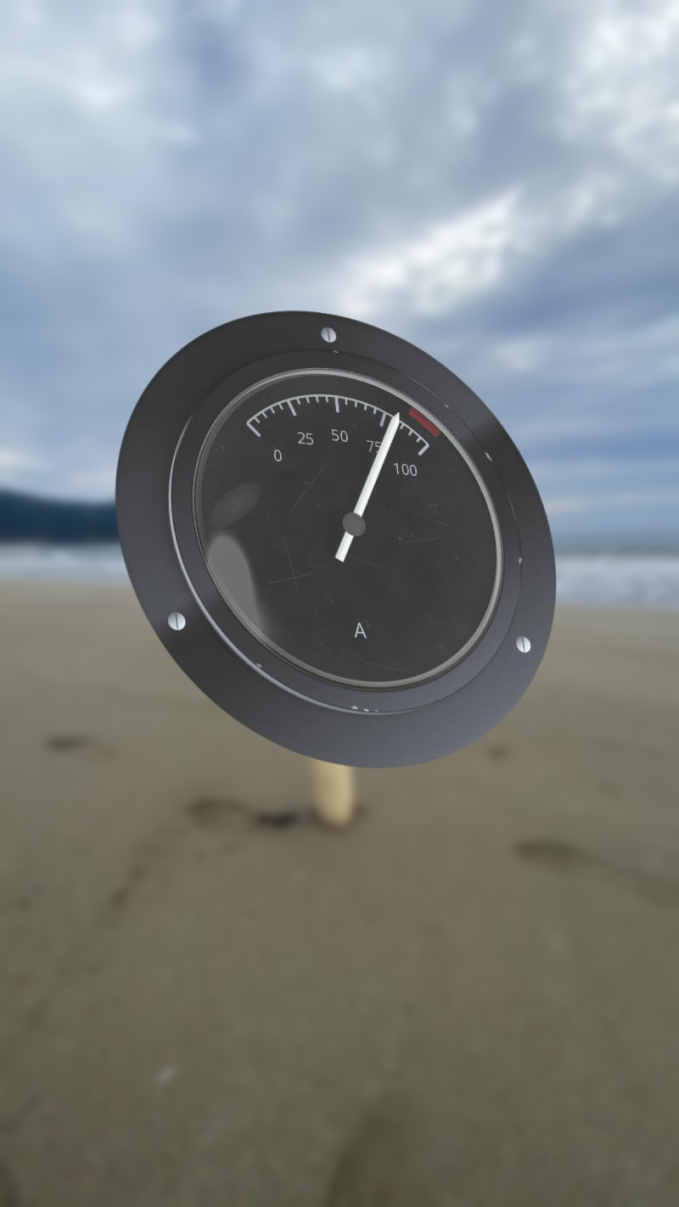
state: 80 A
